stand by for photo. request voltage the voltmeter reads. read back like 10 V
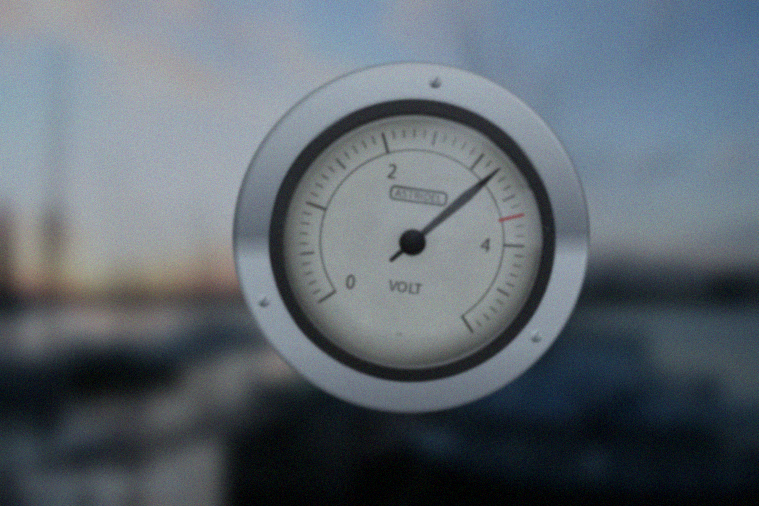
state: 3.2 V
